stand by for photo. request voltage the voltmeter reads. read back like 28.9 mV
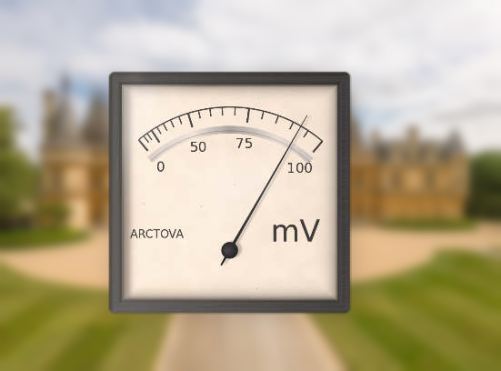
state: 92.5 mV
